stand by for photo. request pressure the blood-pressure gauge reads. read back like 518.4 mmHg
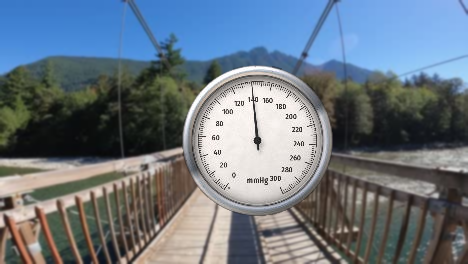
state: 140 mmHg
